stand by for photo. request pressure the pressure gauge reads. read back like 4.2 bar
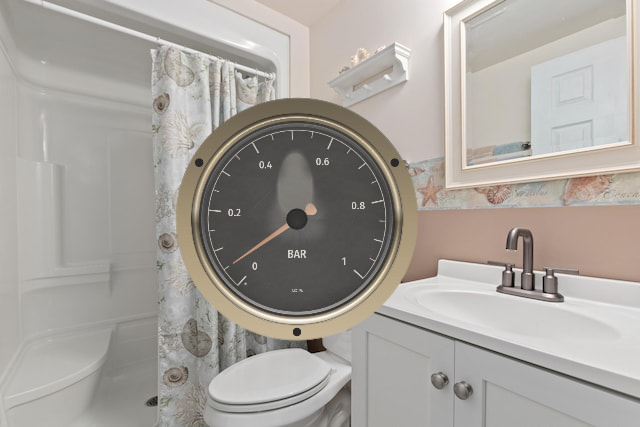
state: 0.05 bar
